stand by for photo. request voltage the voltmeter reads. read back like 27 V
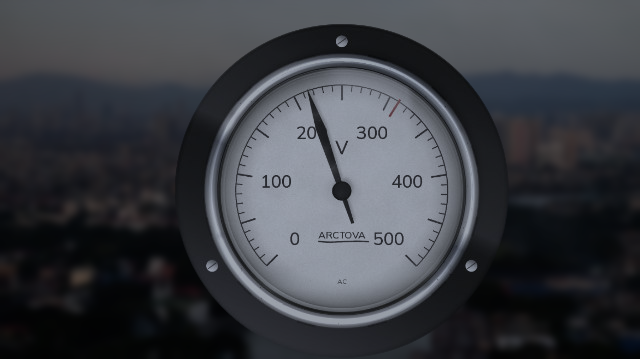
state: 215 V
